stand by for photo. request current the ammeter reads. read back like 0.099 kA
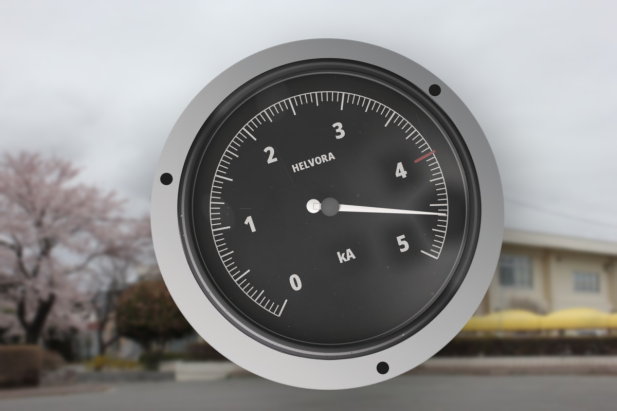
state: 4.6 kA
